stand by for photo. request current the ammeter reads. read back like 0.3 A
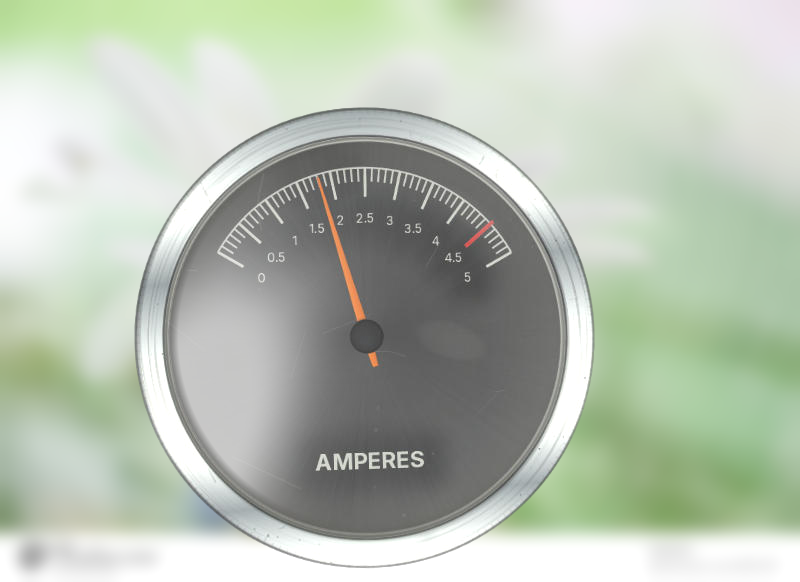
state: 1.8 A
